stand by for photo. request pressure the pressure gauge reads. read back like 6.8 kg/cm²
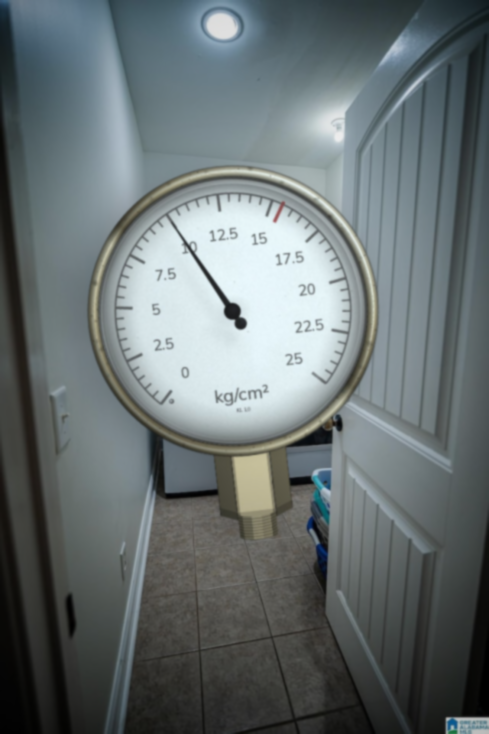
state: 10 kg/cm²
